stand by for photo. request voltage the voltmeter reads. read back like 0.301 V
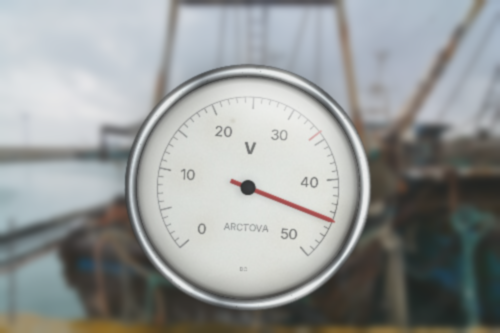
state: 45 V
